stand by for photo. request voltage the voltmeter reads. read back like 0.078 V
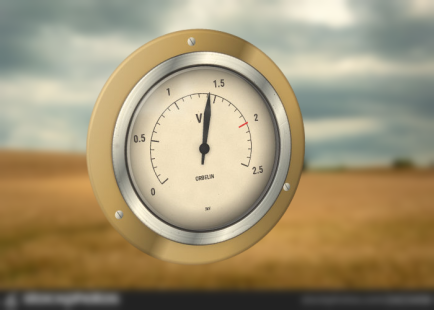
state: 1.4 V
